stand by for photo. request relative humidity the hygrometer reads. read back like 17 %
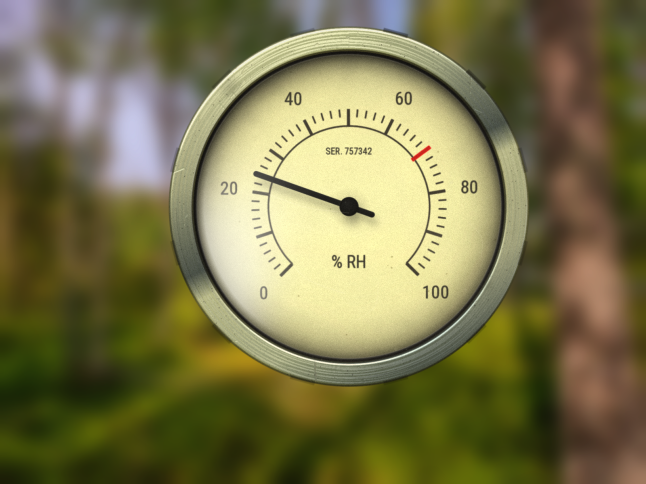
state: 24 %
